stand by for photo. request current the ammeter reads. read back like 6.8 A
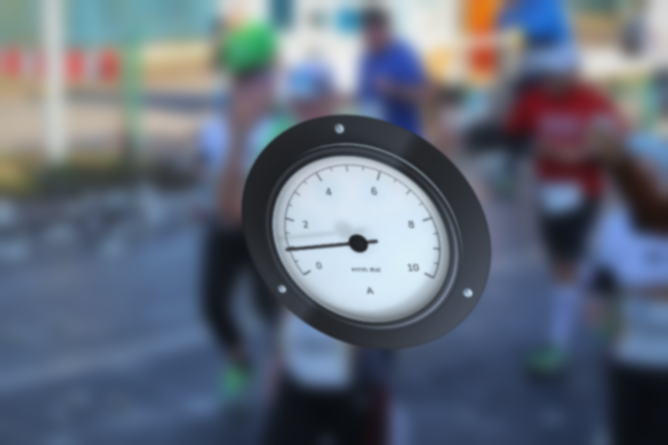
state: 1 A
